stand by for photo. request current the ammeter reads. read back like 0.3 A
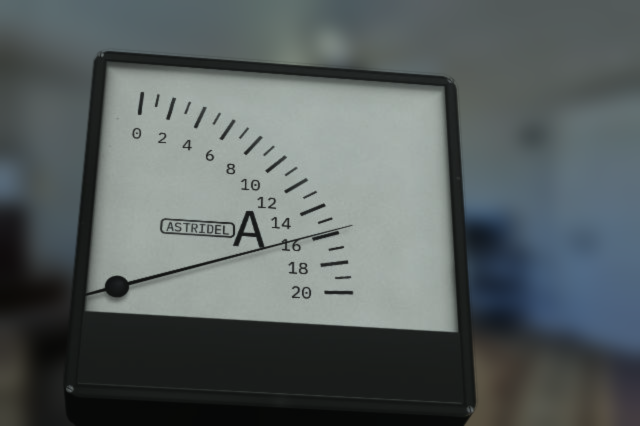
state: 16 A
